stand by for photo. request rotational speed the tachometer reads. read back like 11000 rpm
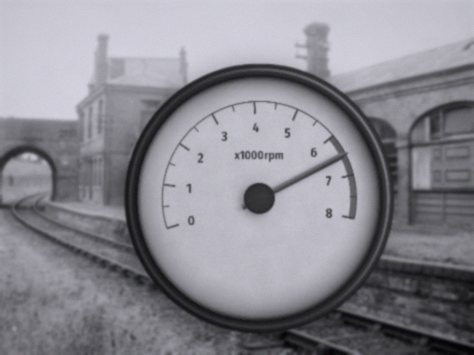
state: 6500 rpm
